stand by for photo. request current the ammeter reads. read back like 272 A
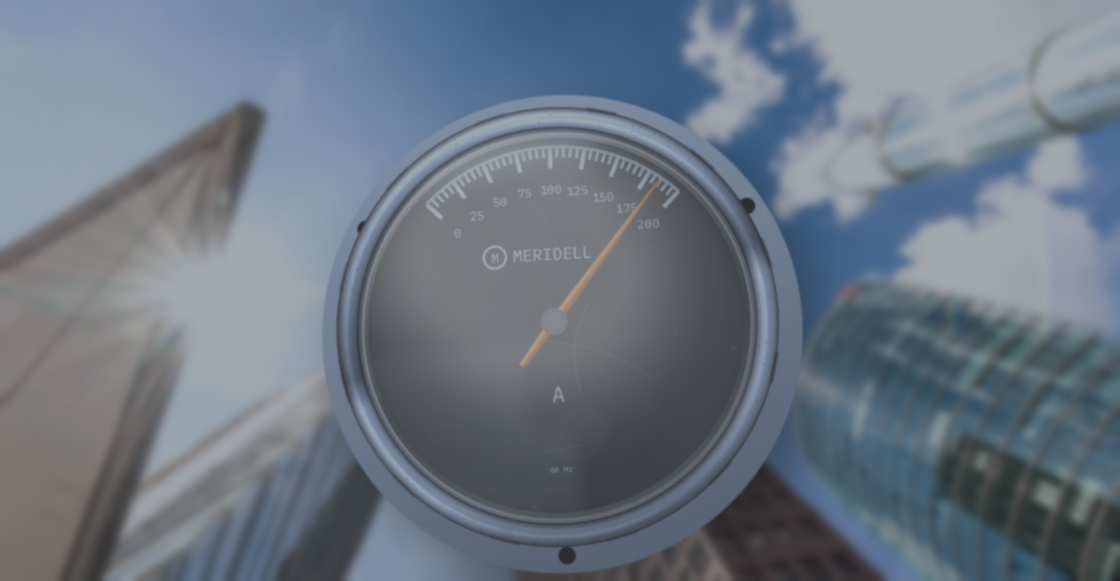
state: 185 A
